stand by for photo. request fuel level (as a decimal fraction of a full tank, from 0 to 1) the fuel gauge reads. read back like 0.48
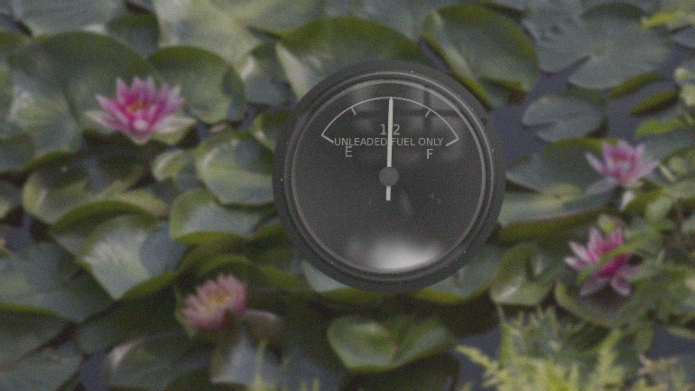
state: 0.5
